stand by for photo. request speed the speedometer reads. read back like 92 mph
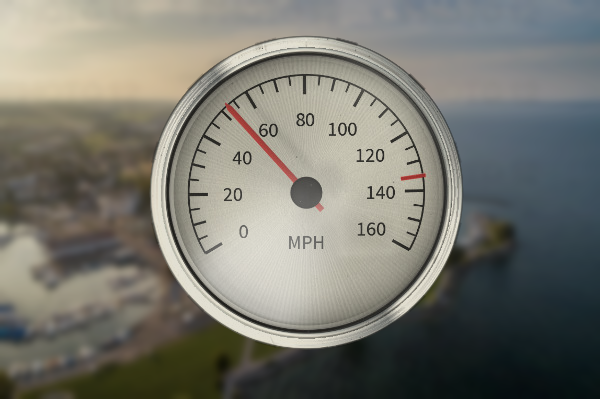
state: 52.5 mph
